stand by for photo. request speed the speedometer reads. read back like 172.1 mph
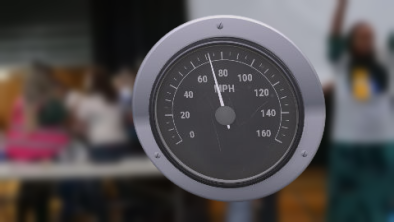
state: 72.5 mph
